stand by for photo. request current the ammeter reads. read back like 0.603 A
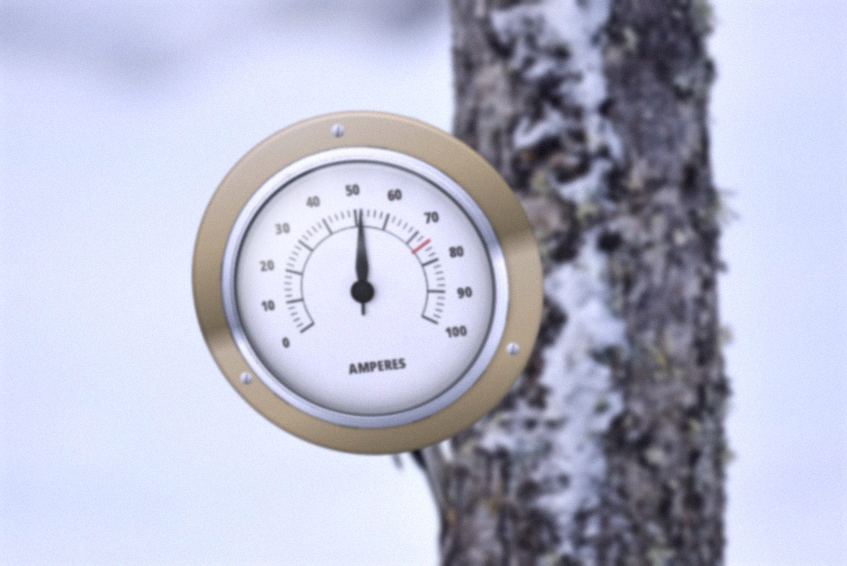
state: 52 A
